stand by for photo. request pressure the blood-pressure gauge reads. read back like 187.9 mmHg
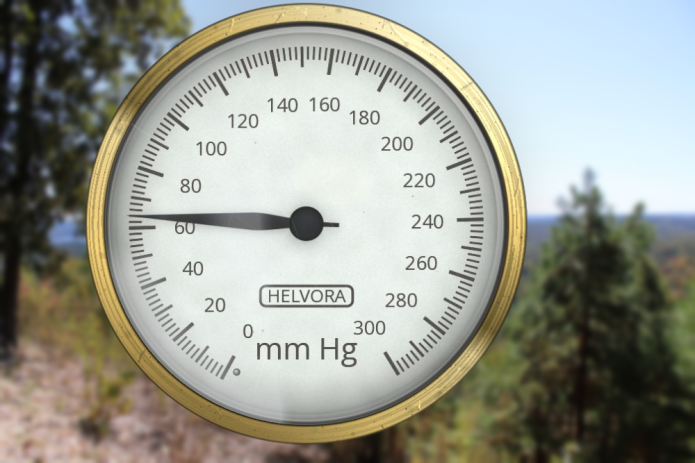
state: 64 mmHg
